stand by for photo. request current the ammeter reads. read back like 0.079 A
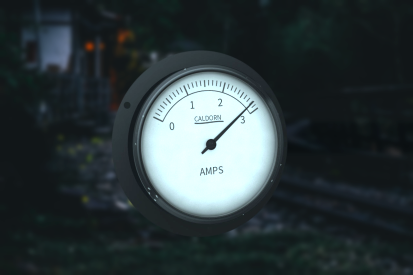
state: 2.8 A
